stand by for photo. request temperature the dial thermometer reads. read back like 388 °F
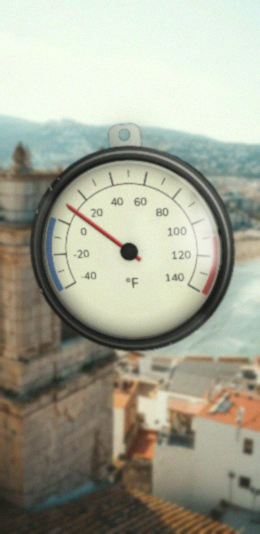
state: 10 °F
